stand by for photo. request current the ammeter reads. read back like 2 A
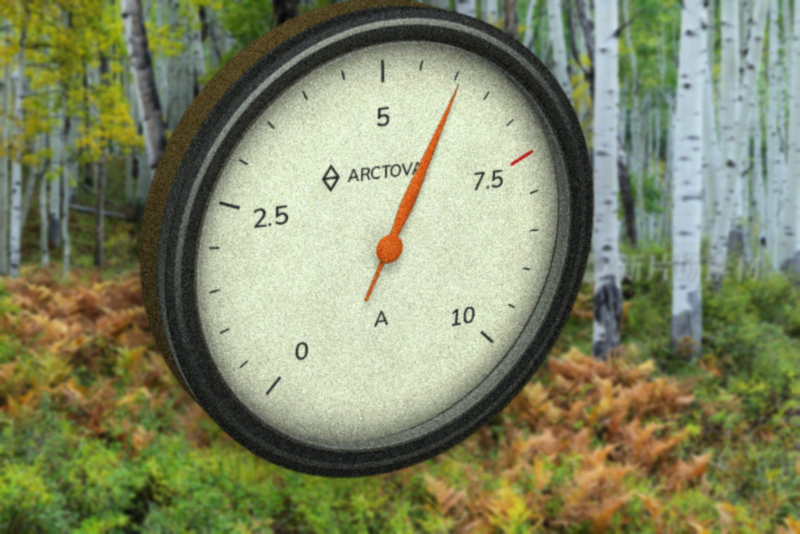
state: 6 A
